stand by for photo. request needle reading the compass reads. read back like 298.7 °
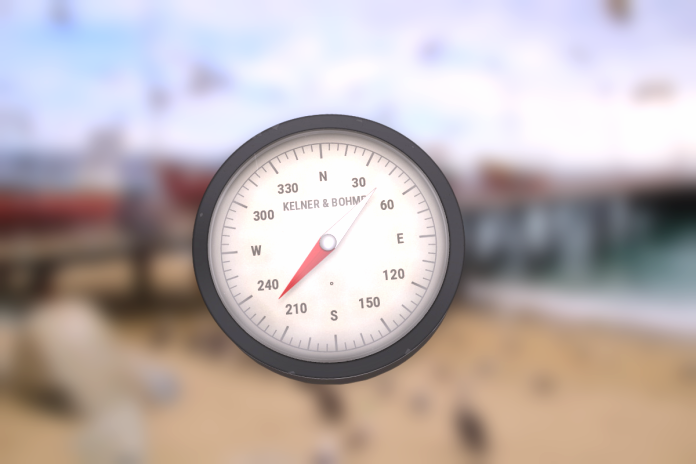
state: 225 °
